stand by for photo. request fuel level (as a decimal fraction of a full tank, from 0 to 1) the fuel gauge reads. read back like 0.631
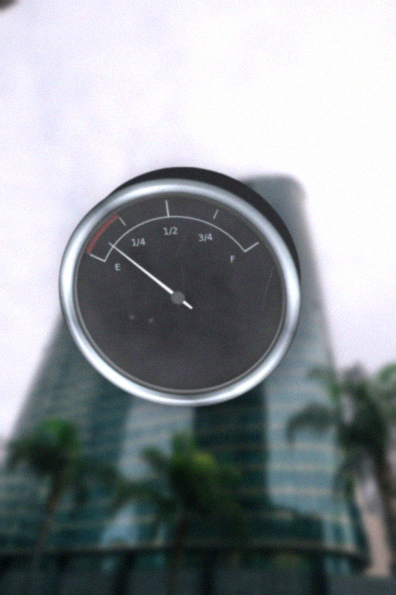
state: 0.125
